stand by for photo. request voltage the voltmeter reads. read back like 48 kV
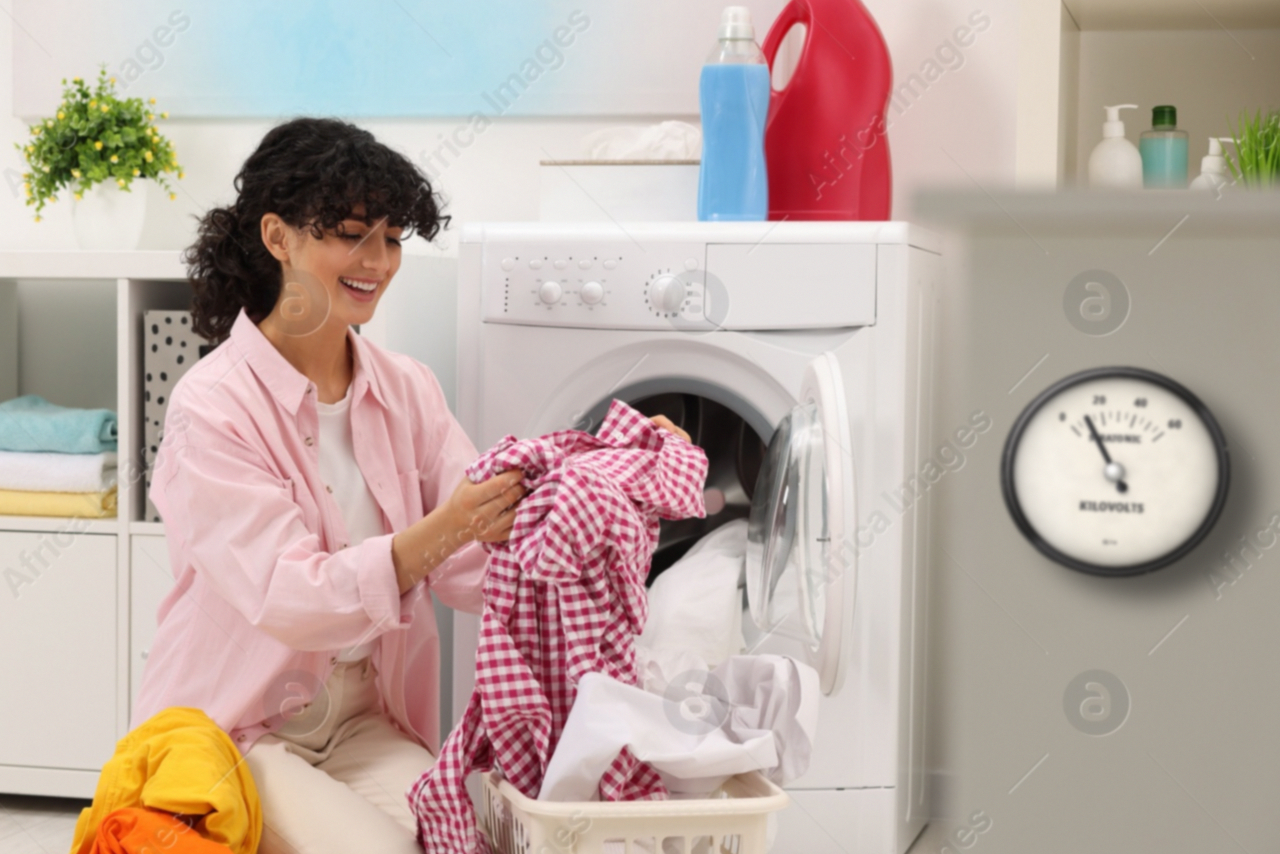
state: 10 kV
